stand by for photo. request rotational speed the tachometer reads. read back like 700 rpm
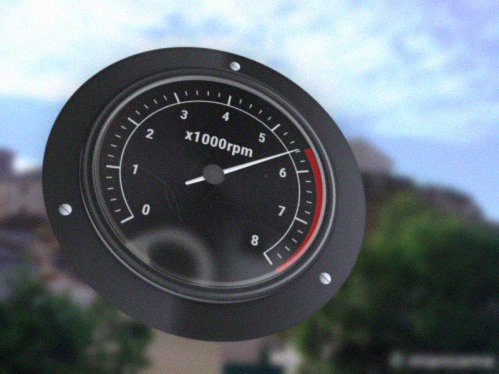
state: 5600 rpm
